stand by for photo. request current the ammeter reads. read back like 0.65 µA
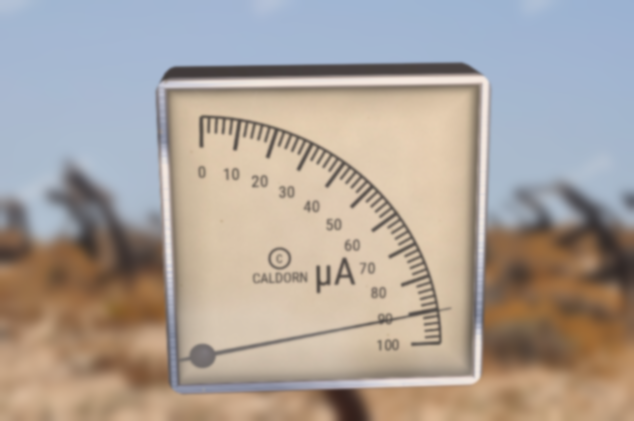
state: 90 µA
